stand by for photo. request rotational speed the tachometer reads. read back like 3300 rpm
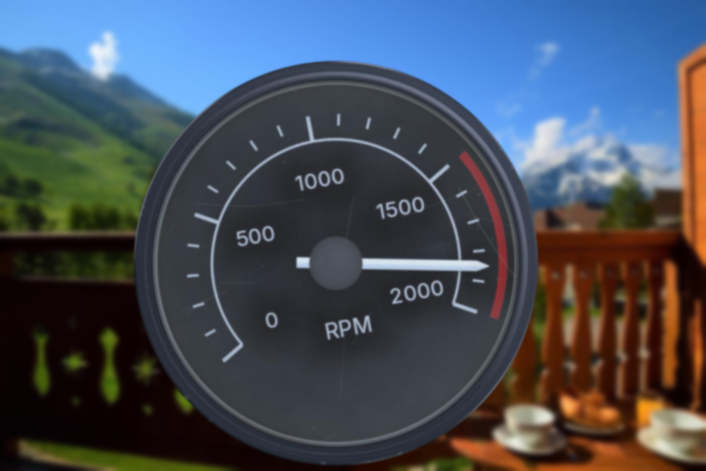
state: 1850 rpm
